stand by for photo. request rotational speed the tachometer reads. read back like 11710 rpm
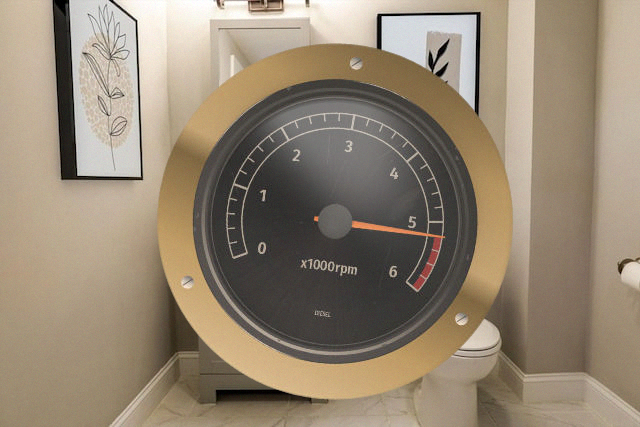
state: 5200 rpm
